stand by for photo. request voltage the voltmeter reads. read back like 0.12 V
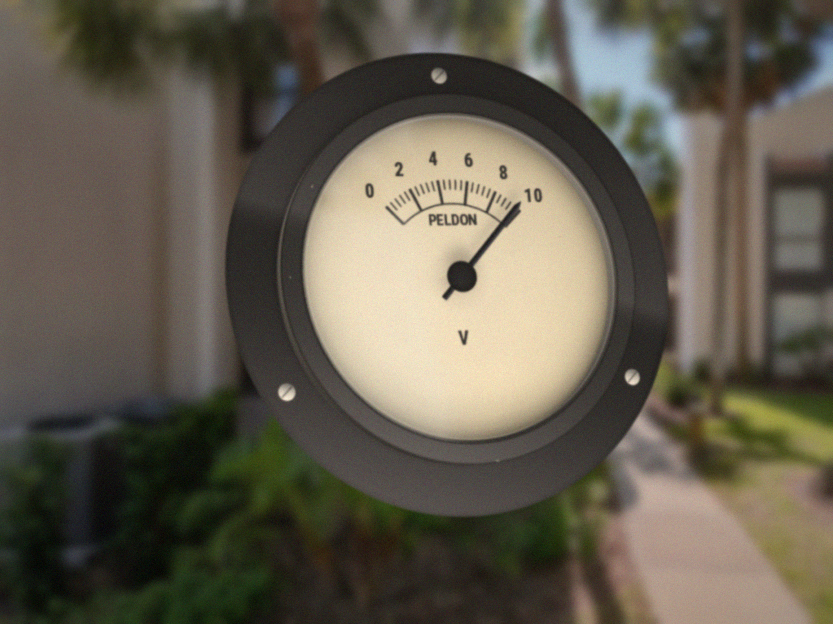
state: 9.6 V
